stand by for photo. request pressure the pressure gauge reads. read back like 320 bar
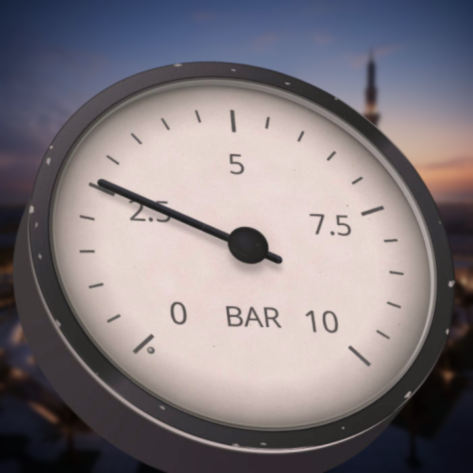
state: 2.5 bar
